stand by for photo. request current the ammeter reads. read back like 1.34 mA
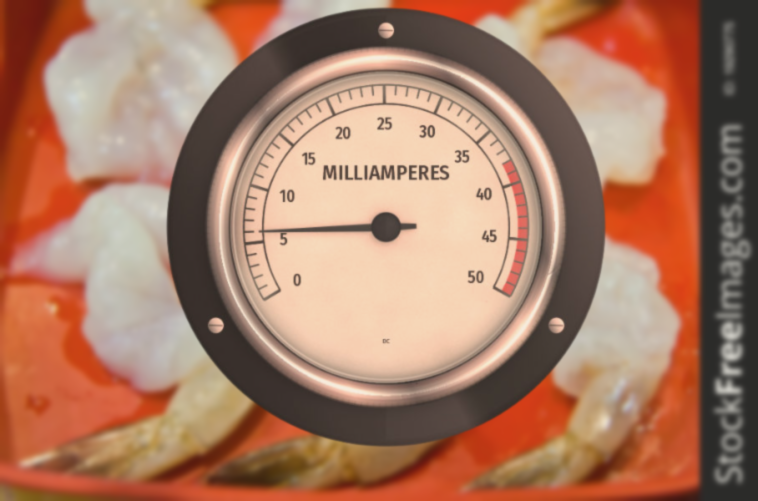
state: 6 mA
